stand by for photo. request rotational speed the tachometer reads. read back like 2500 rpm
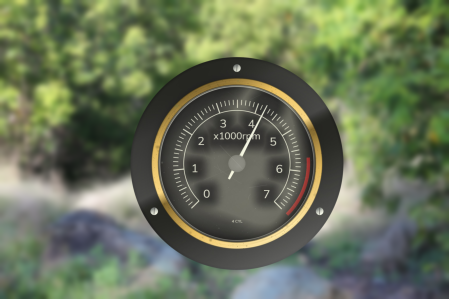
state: 4200 rpm
